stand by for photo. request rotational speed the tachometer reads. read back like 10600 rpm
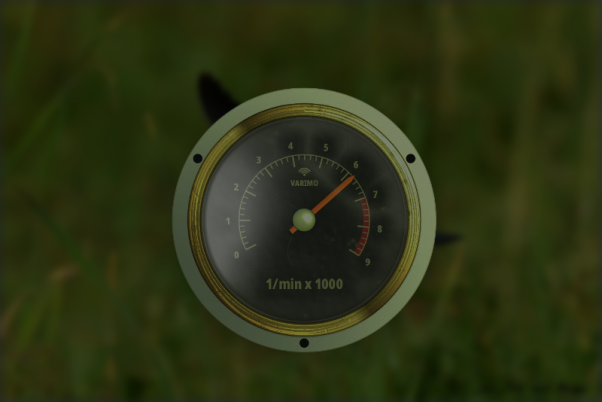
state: 6200 rpm
